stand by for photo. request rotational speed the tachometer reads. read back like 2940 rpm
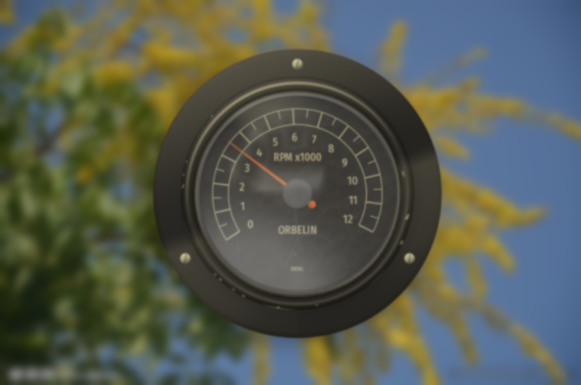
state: 3500 rpm
